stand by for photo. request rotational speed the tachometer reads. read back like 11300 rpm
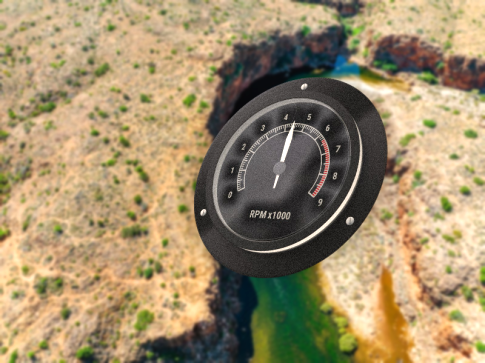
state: 4500 rpm
